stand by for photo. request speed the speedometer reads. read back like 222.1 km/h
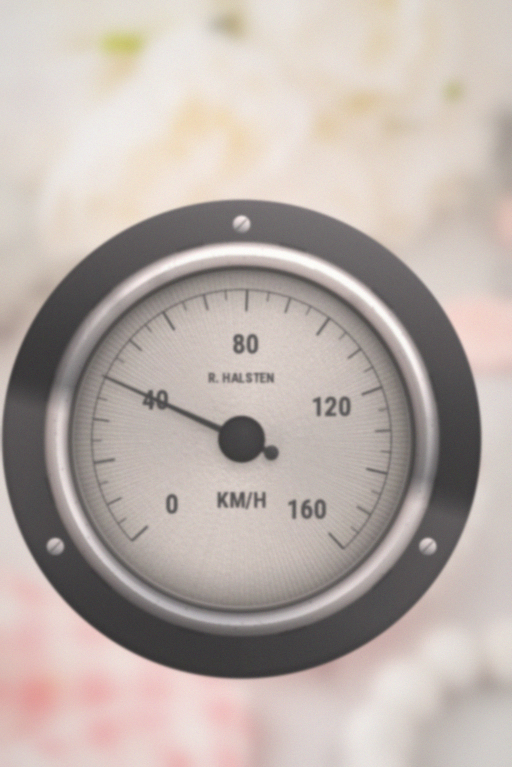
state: 40 km/h
